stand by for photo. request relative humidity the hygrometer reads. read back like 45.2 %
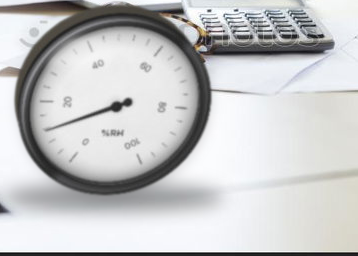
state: 12 %
